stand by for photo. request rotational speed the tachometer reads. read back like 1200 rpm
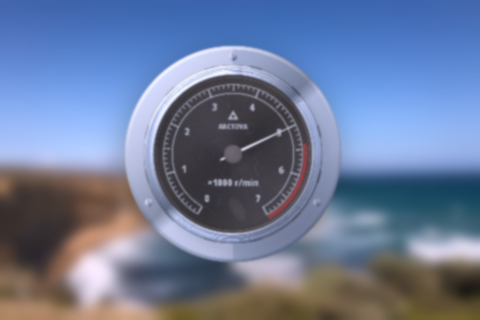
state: 5000 rpm
